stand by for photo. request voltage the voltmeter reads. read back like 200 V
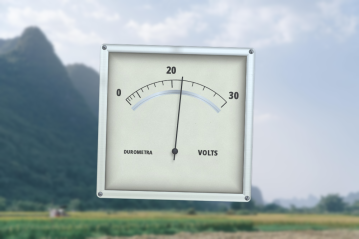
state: 22 V
